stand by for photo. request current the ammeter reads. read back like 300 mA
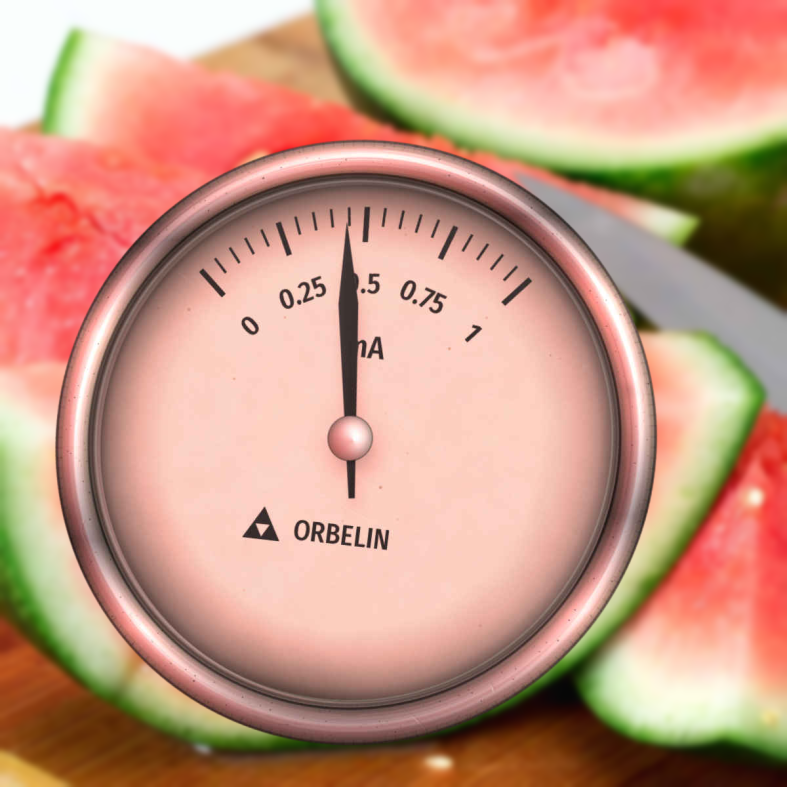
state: 0.45 mA
